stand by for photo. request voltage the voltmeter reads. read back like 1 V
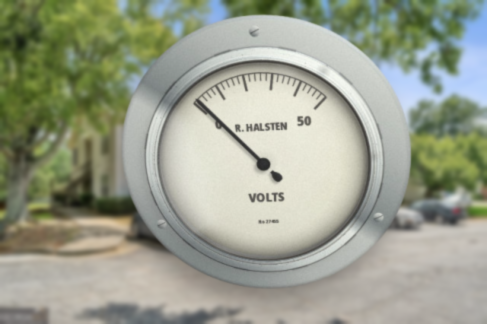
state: 2 V
